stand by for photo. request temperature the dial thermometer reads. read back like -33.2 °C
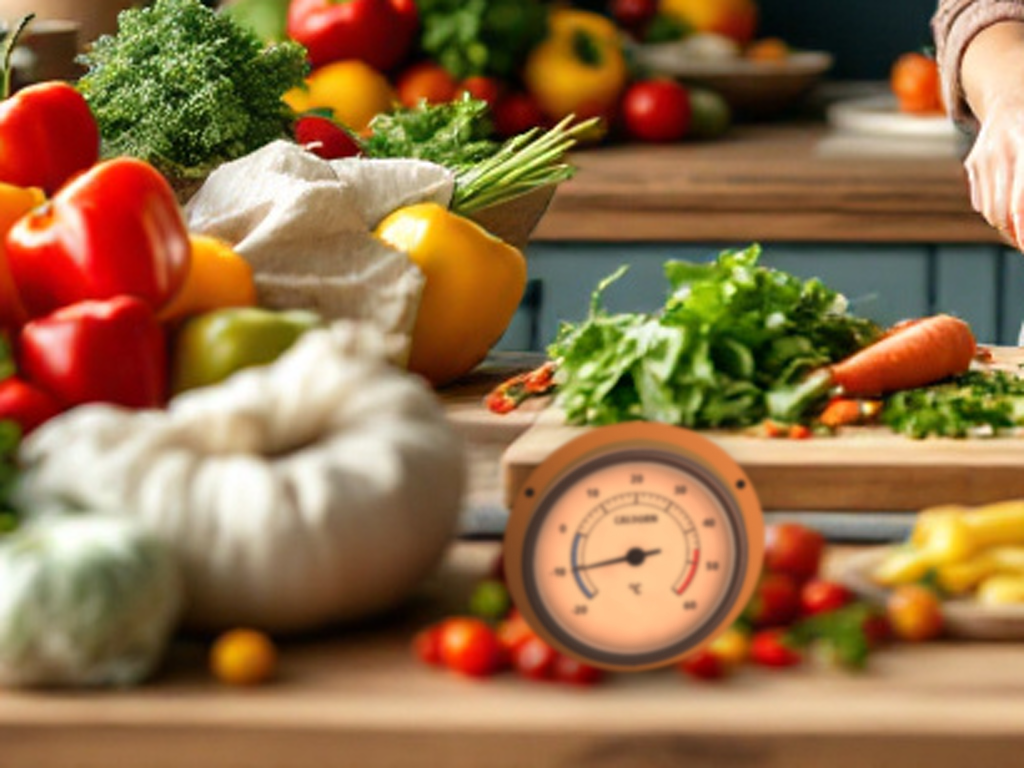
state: -10 °C
